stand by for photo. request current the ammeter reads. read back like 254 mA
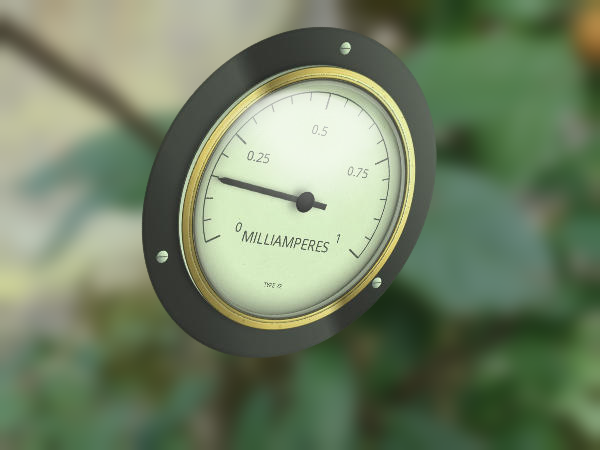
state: 0.15 mA
